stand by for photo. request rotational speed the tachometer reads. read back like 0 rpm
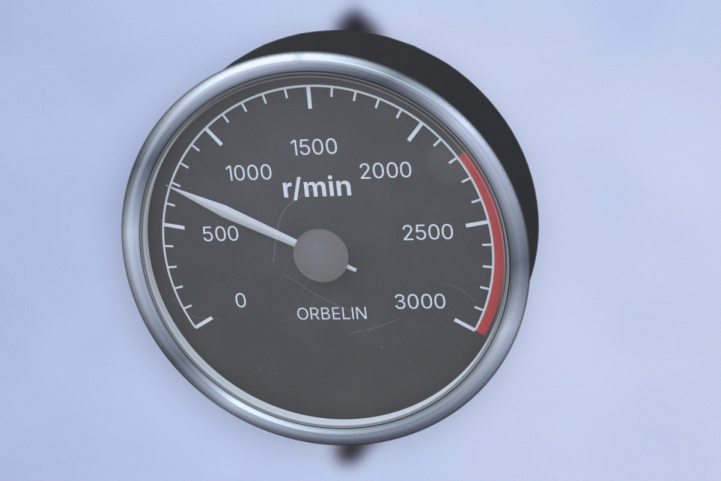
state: 700 rpm
